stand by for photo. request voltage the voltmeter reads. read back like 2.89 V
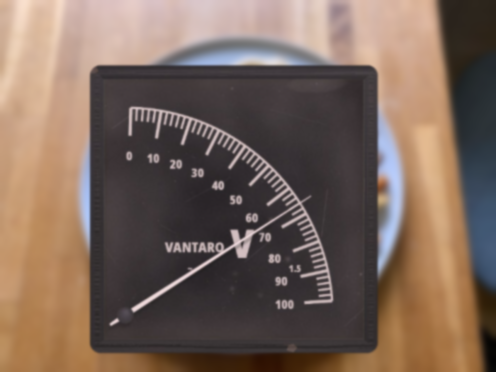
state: 66 V
